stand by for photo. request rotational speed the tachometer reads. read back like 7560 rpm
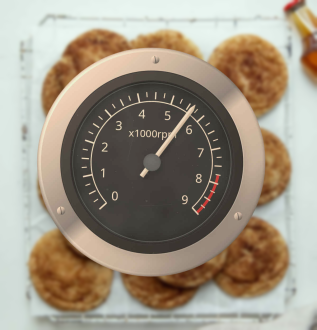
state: 5625 rpm
